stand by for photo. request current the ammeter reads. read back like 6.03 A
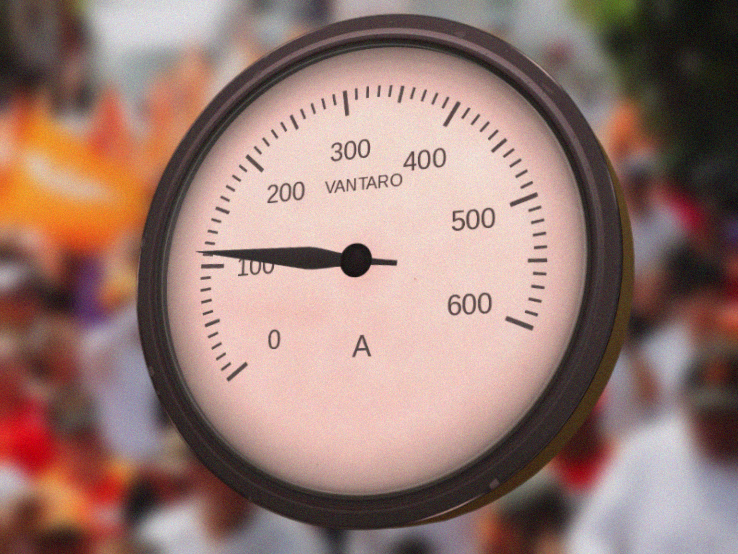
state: 110 A
